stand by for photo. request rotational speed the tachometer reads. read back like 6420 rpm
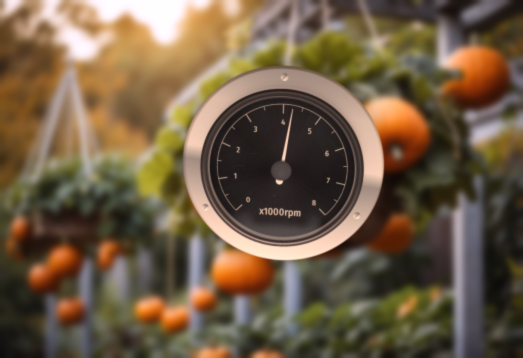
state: 4250 rpm
